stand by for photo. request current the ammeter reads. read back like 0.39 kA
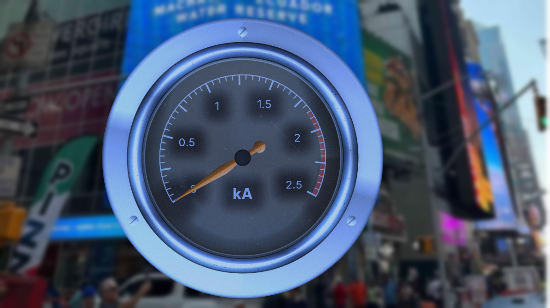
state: 0 kA
